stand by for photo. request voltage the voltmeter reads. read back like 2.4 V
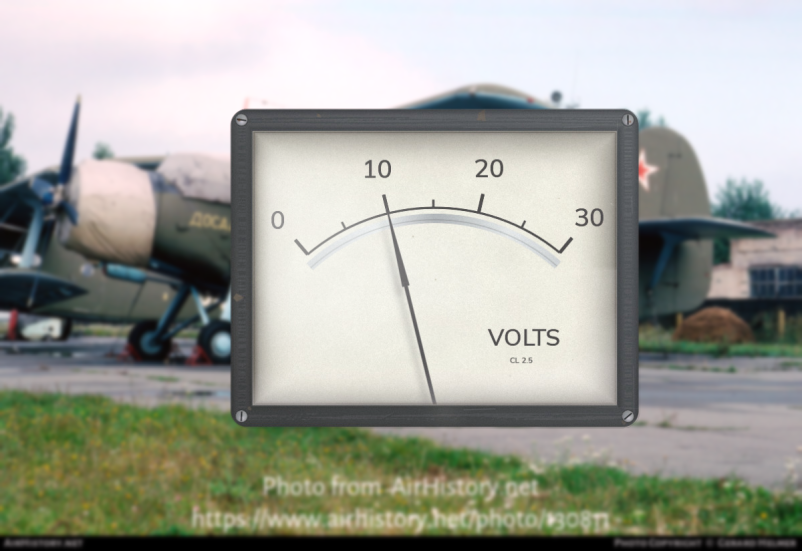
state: 10 V
